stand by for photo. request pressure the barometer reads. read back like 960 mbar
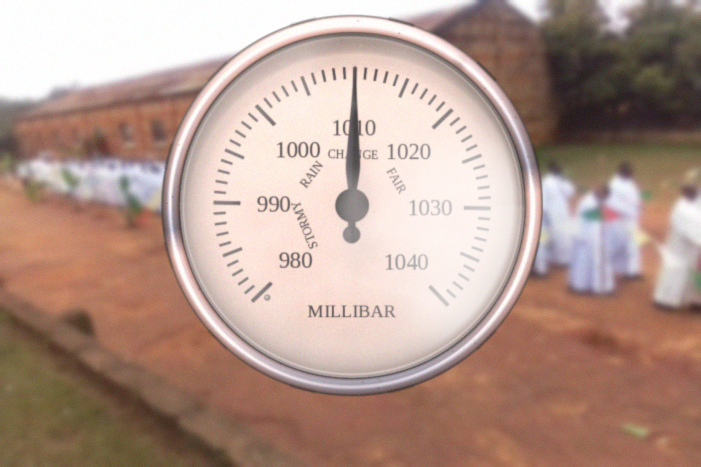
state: 1010 mbar
